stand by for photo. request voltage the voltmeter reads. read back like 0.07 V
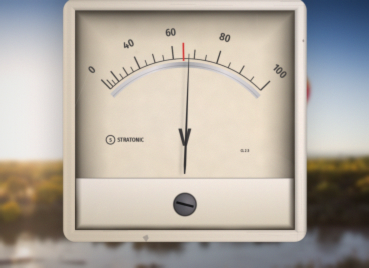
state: 67.5 V
